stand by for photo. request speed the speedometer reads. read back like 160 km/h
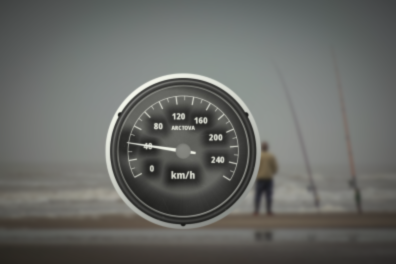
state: 40 km/h
